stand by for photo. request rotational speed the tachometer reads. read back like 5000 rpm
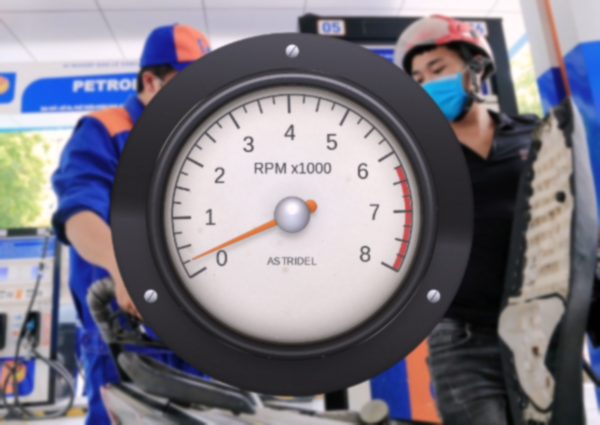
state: 250 rpm
